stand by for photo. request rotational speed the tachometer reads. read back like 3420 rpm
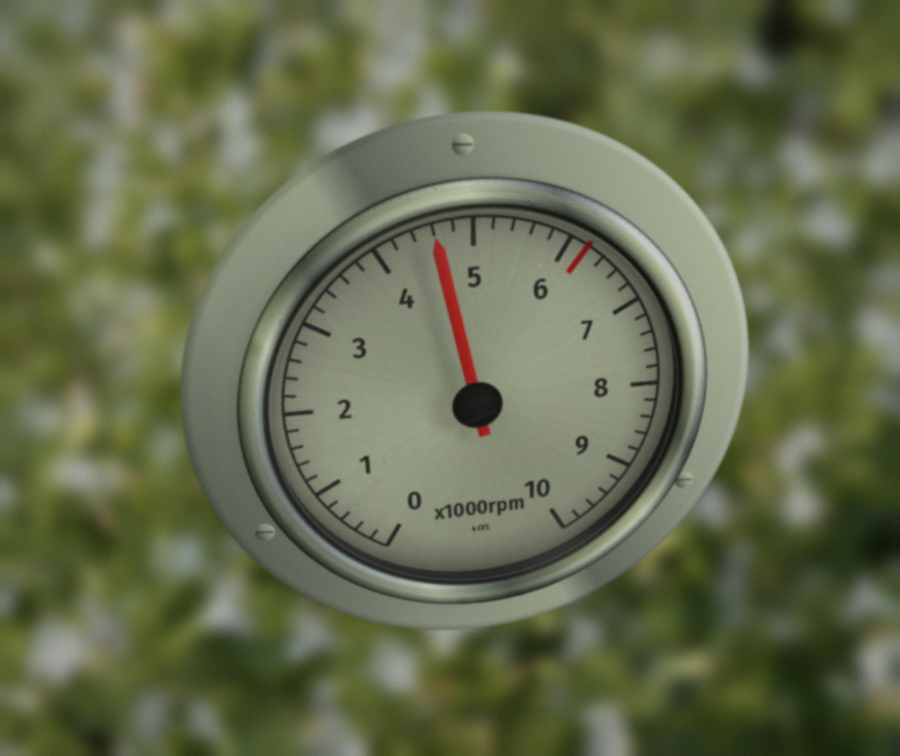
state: 4600 rpm
